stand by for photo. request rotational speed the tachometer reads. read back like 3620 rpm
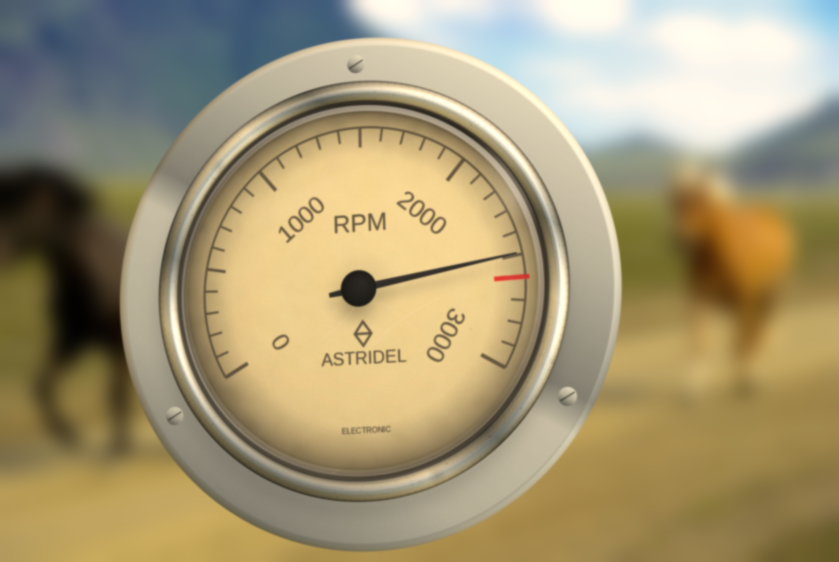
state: 2500 rpm
